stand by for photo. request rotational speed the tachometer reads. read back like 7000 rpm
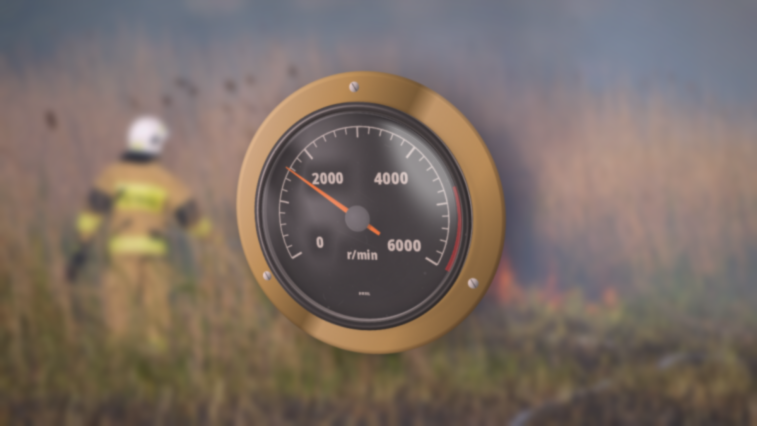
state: 1600 rpm
